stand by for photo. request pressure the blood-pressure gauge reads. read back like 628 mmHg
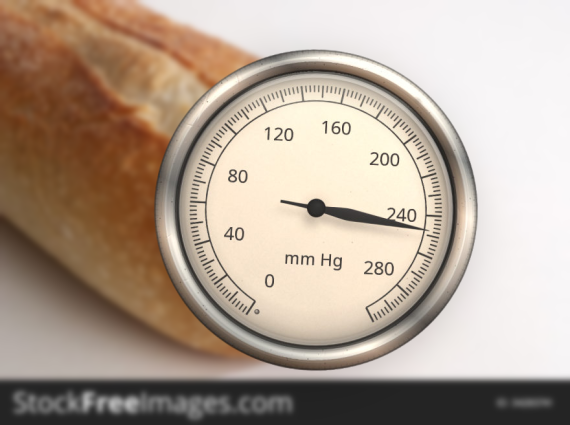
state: 248 mmHg
